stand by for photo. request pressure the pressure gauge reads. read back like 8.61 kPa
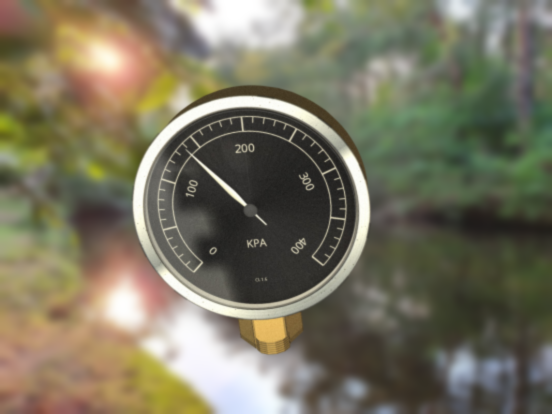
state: 140 kPa
